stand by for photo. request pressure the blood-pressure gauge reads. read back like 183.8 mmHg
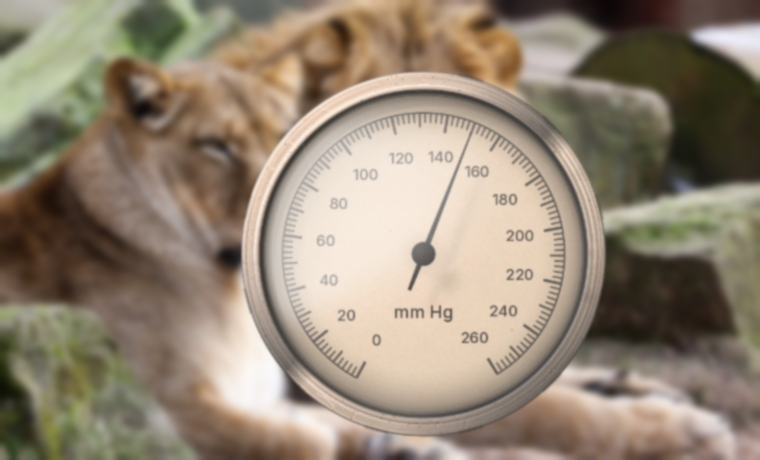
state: 150 mmHg
